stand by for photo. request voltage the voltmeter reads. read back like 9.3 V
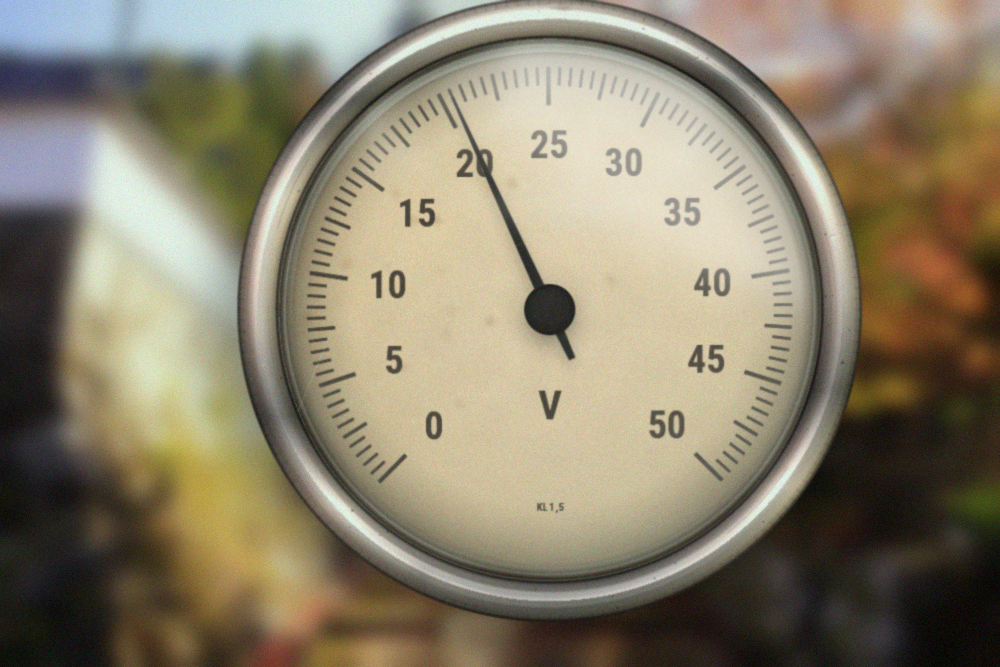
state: 20.5 V
